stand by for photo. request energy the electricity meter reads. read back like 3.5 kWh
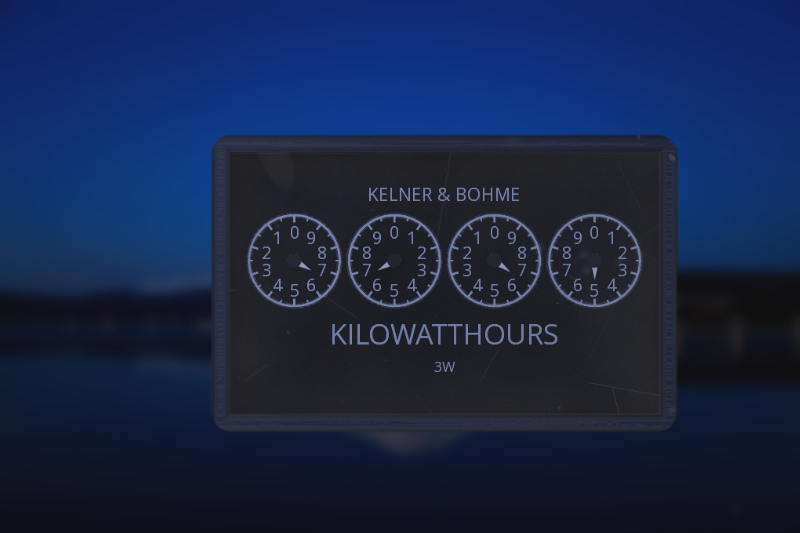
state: 6665 kWh
